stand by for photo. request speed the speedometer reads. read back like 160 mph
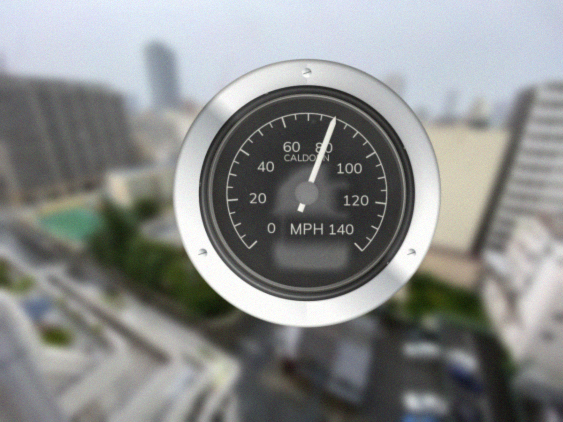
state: 80 mph
